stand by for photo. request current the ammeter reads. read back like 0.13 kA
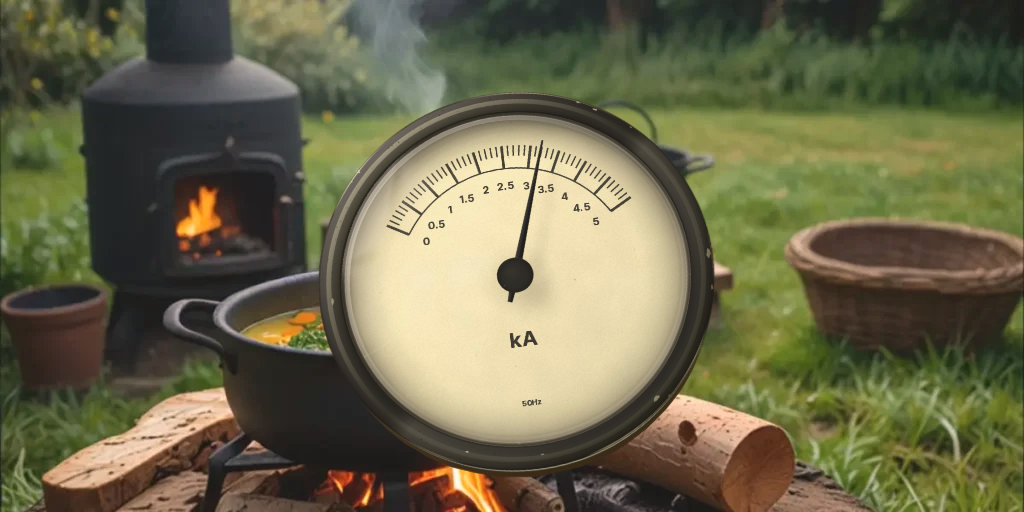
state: 3.2 kA
